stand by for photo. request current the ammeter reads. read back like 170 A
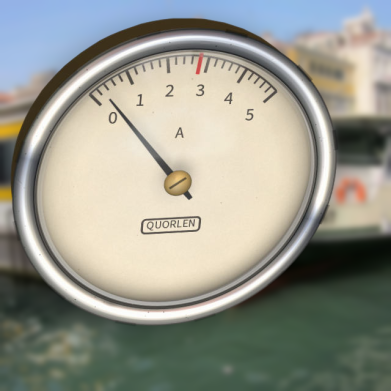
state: 0.3 A
